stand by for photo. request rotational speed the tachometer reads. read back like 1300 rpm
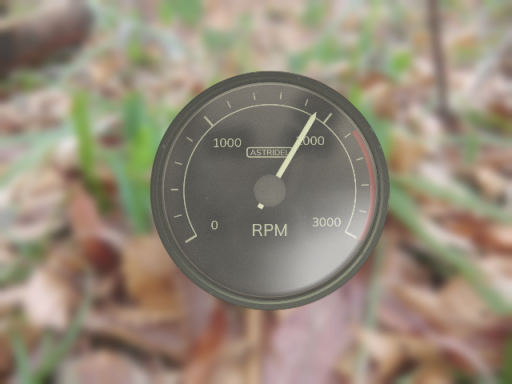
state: 1900 rpm
